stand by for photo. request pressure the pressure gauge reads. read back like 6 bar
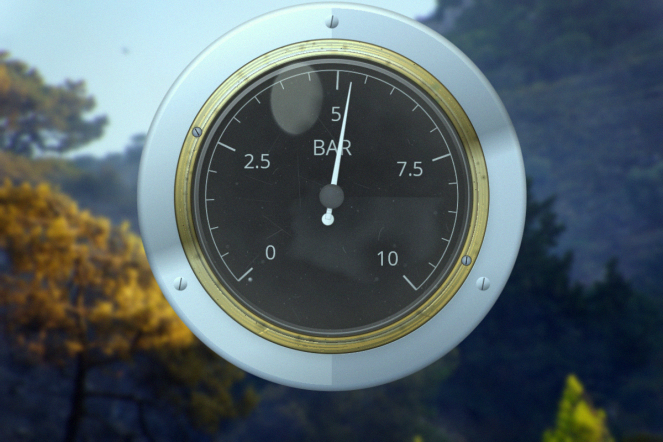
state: 5.25 bar
